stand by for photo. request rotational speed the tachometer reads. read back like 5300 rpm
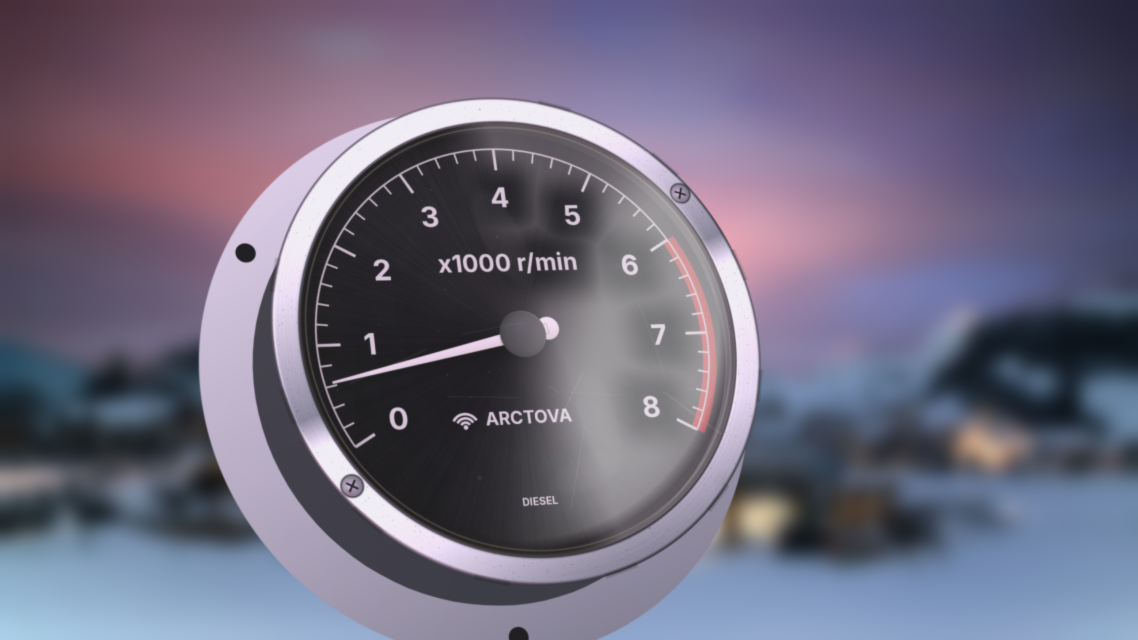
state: 600 rpm
